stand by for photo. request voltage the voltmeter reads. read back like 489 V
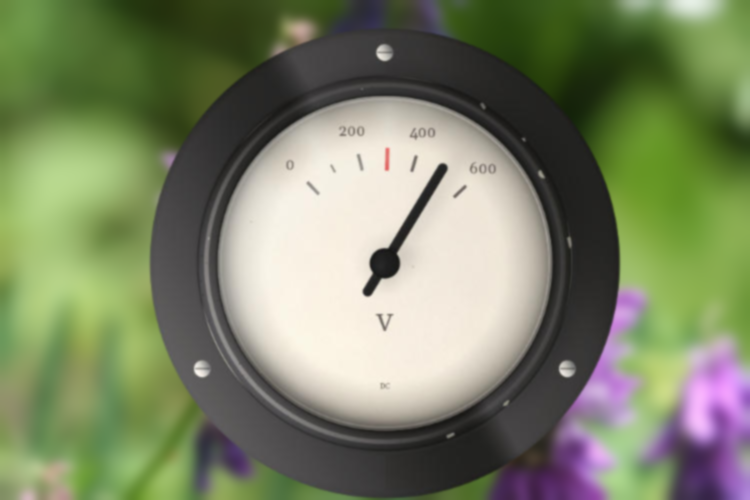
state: 500 V
